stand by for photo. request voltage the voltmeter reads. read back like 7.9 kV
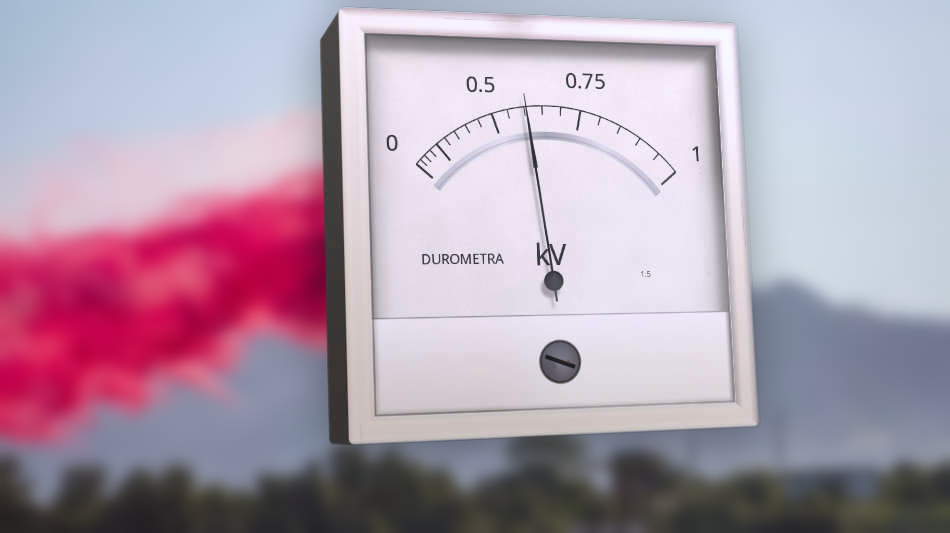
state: 0.6 kV
